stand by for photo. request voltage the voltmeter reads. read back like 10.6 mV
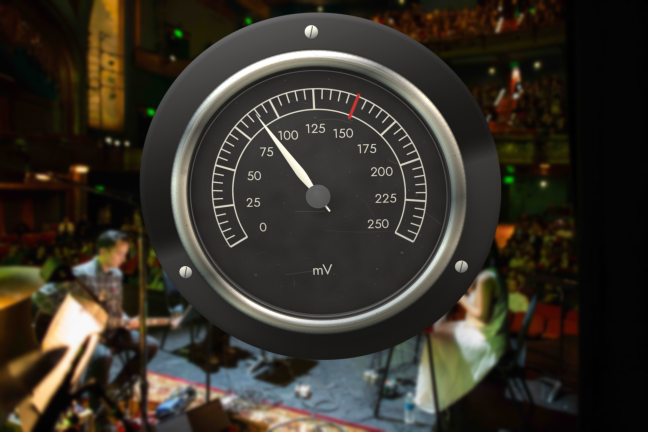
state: 90 mV
